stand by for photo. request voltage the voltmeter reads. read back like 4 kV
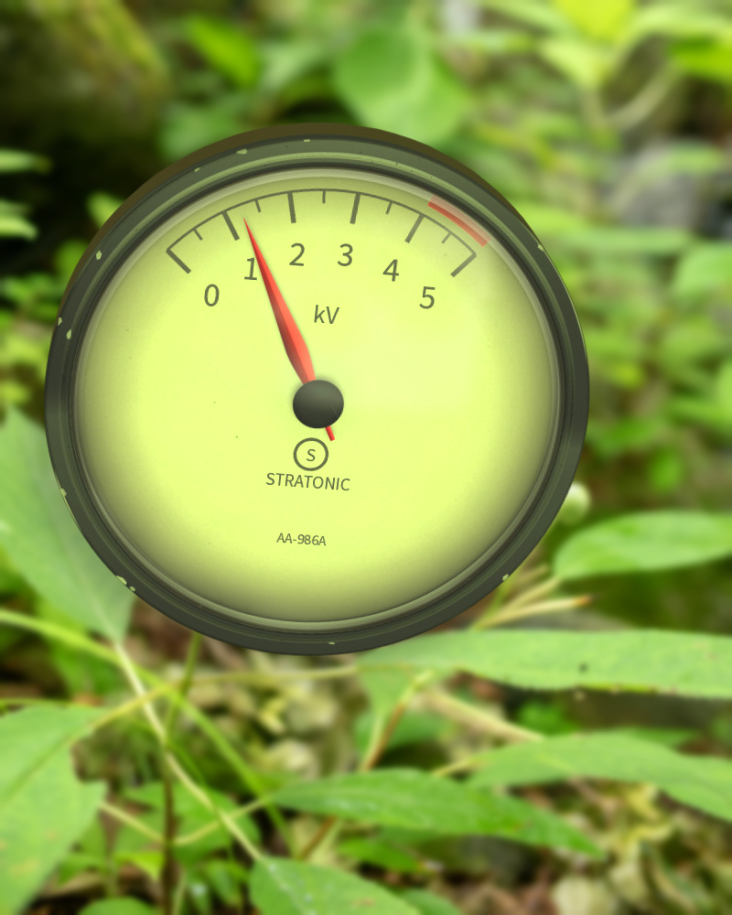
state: 1.25 kV
